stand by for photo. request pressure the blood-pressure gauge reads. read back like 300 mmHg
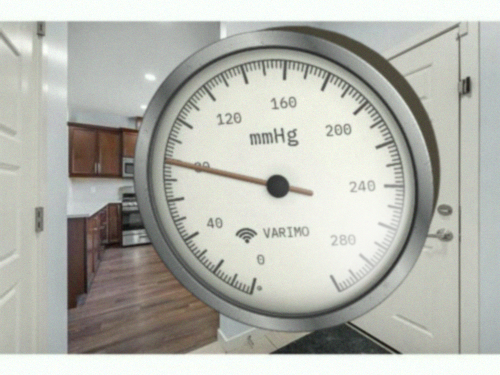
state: 80 mmHg
